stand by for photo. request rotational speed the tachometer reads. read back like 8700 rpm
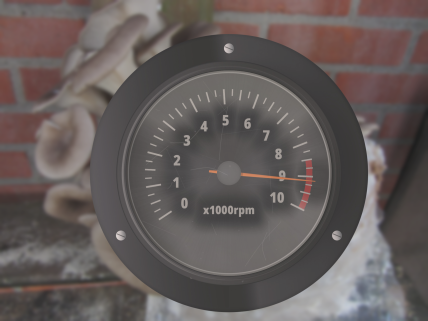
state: 9125 rpm
